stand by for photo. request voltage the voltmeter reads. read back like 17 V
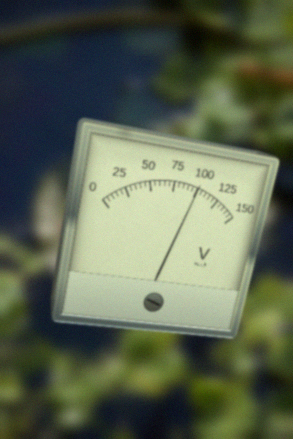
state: 100 V
